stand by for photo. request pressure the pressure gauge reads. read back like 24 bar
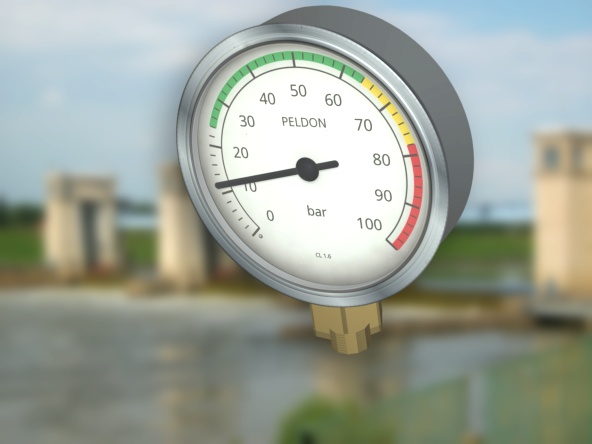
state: 12 bar
